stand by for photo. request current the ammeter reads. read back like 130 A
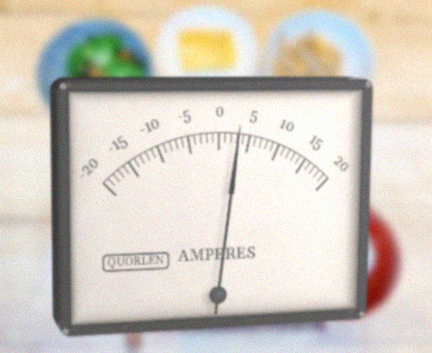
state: 3 A
